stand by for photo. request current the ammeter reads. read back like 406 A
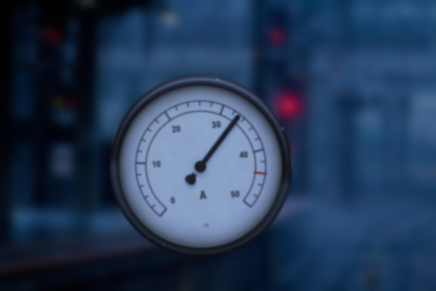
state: 33 A
